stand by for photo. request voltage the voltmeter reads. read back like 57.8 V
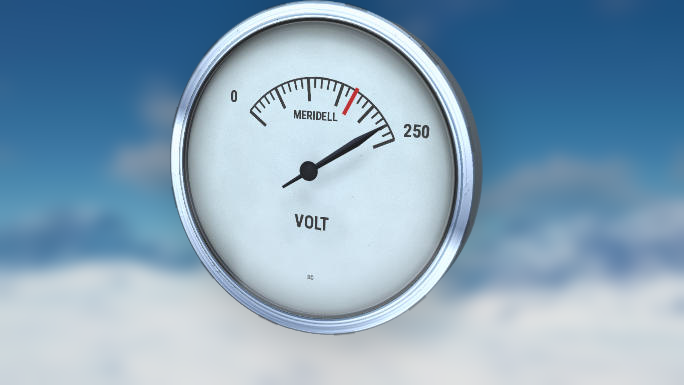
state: 230 V
